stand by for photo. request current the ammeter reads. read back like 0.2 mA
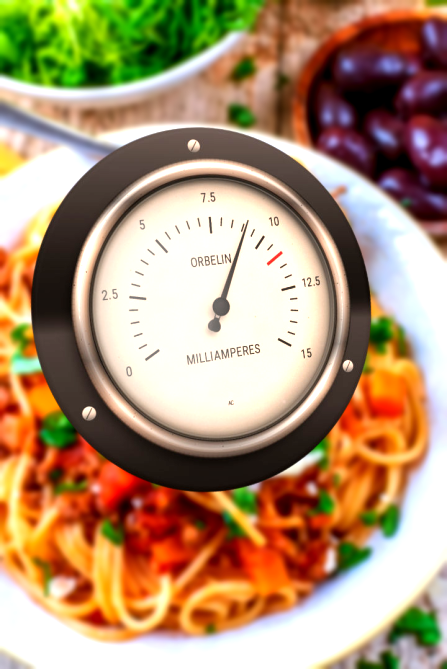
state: 9 mA
